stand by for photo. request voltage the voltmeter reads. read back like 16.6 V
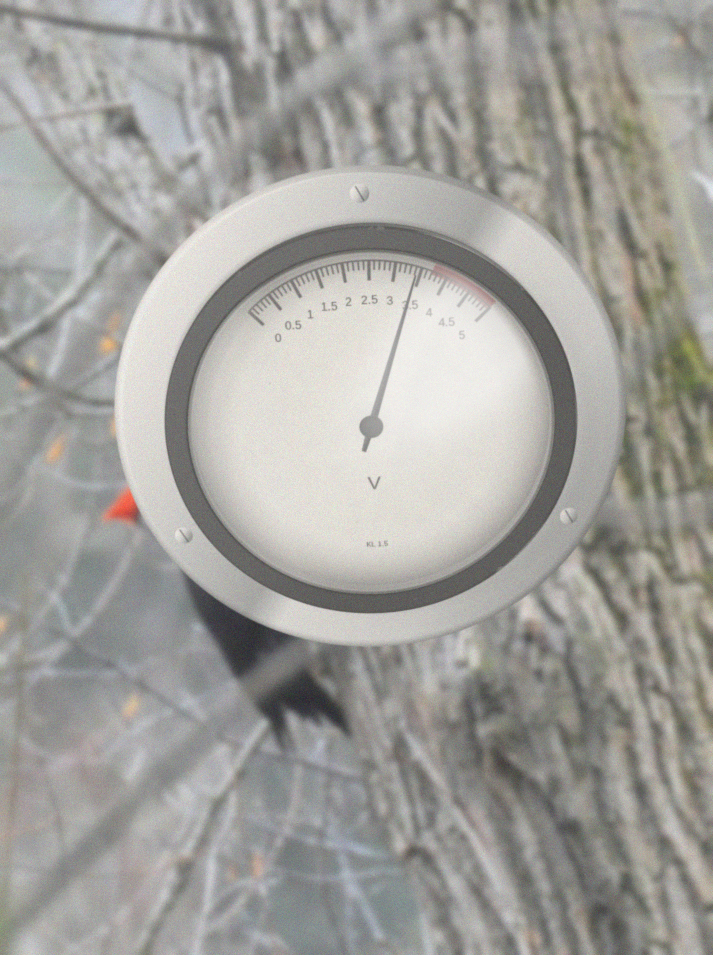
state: 3.4 V
